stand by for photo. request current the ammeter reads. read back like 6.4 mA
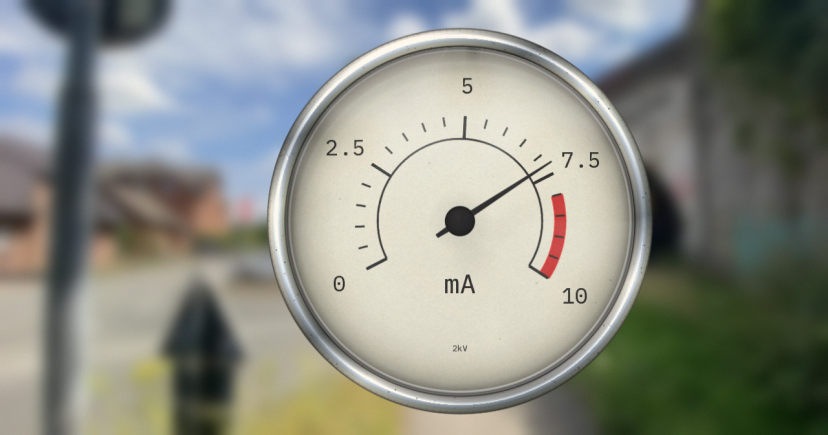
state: 7.25 mA
